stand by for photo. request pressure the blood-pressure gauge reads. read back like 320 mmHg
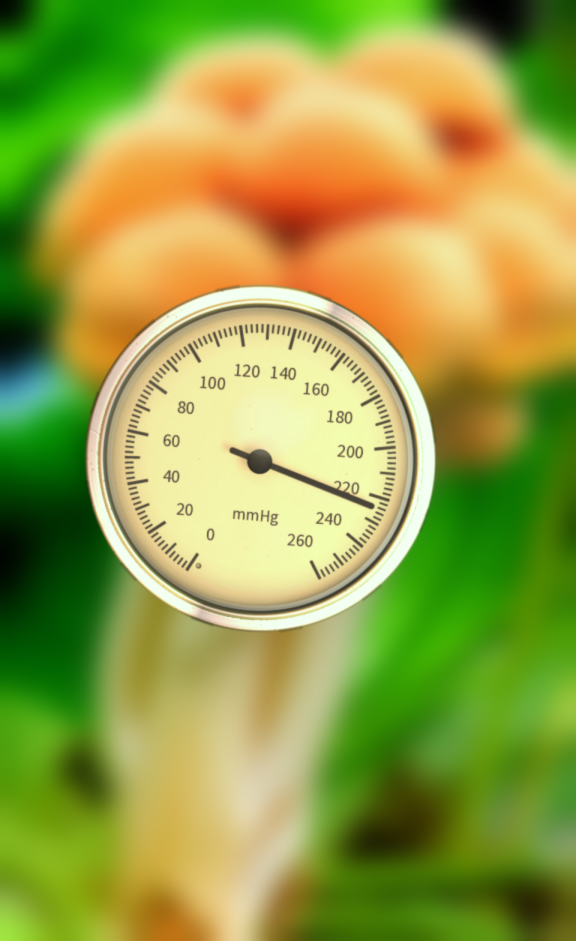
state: 224 mmHg
